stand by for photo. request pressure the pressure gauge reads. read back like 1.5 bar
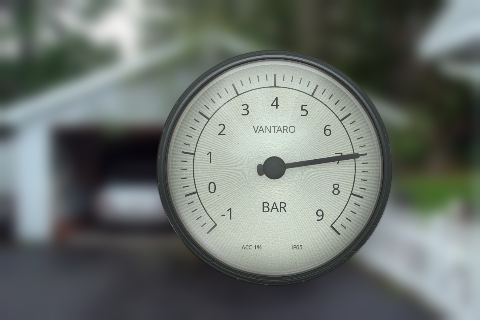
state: 7 bar
